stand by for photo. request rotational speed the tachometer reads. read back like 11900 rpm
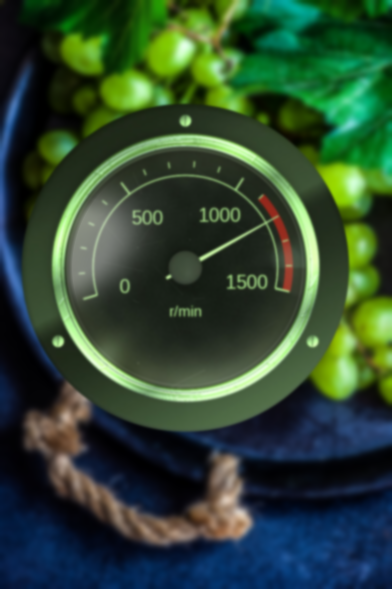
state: 1200 rpm
